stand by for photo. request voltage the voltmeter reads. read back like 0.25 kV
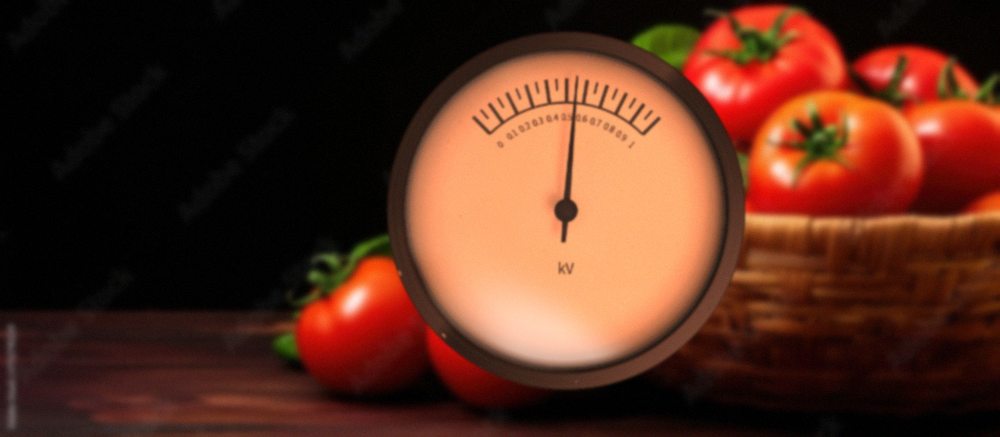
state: 0.55 kV
